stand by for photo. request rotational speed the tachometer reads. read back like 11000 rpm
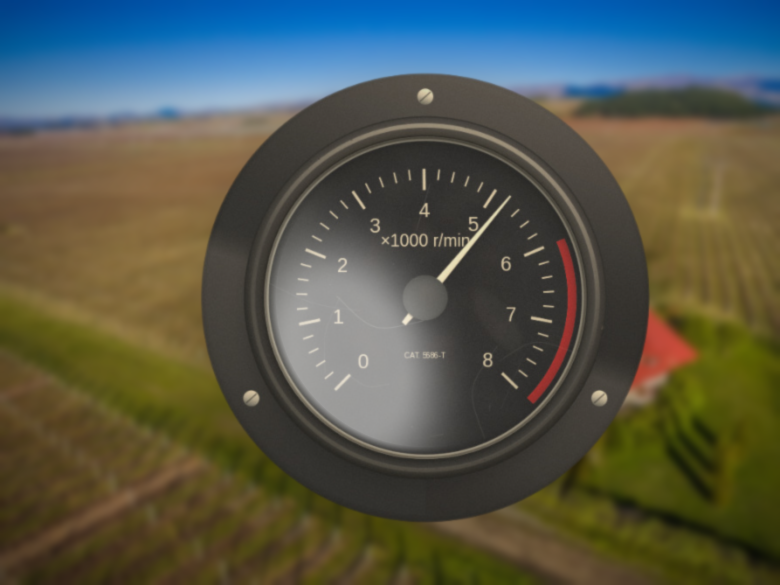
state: 5200 rpm
